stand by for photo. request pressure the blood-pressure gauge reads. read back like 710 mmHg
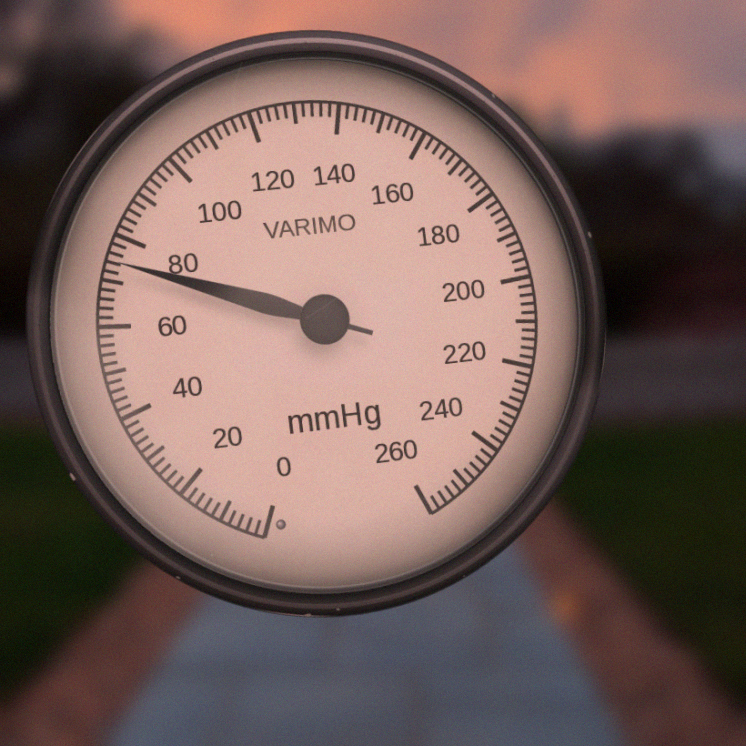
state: 74 mmHg
